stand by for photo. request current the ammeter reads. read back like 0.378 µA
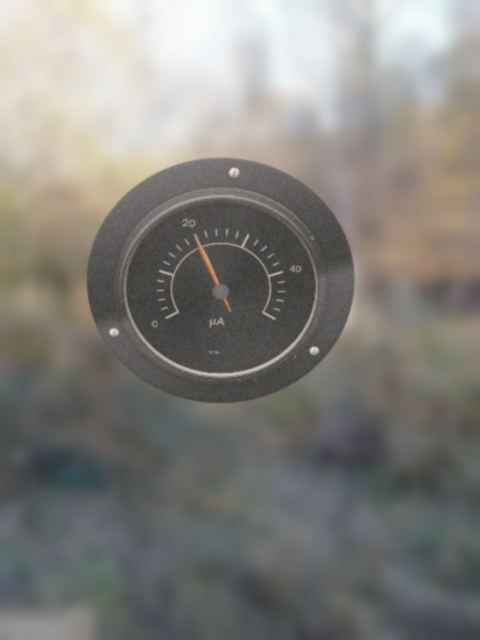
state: 20 µA
